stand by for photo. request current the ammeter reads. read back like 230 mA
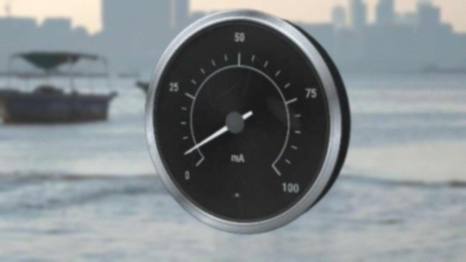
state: 5 mA
